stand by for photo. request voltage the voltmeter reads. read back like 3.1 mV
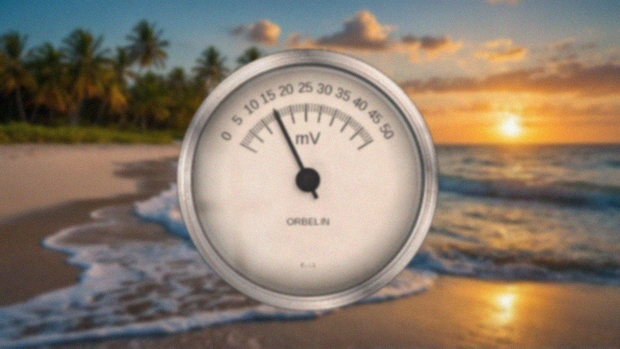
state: 15 mV
